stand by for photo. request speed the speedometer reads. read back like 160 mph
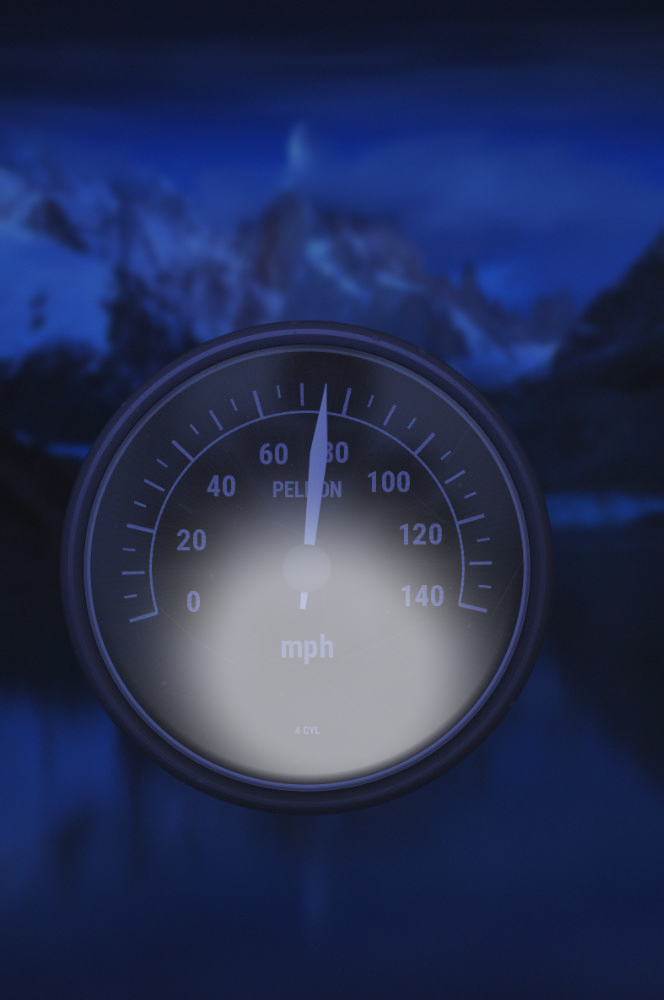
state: 75 mph
